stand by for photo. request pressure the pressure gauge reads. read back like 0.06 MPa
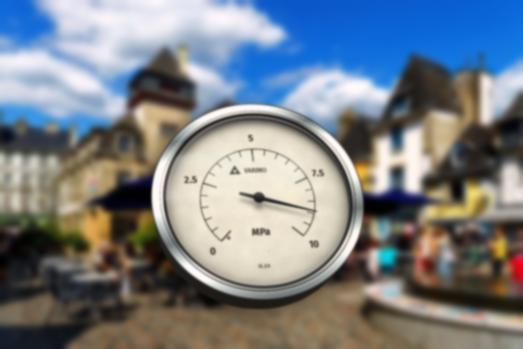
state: 9 MPa
